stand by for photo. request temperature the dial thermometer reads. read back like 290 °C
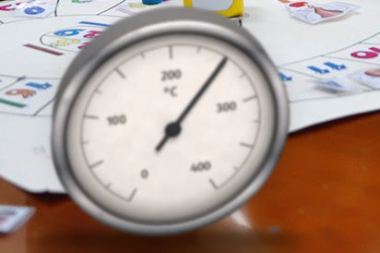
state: 250 °C
